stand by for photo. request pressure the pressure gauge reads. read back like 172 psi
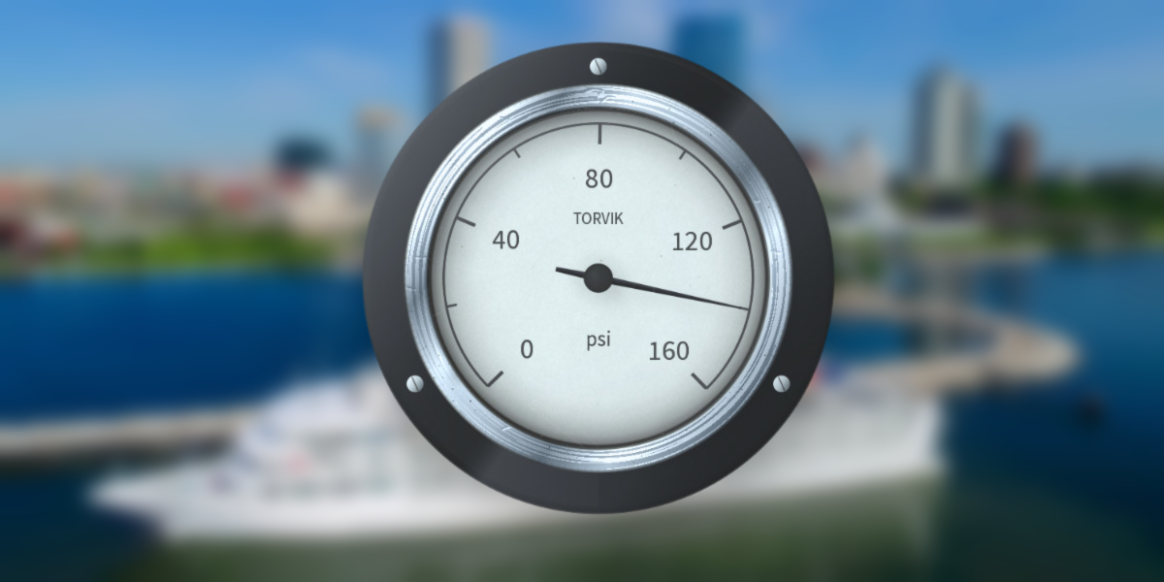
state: 140 psi
